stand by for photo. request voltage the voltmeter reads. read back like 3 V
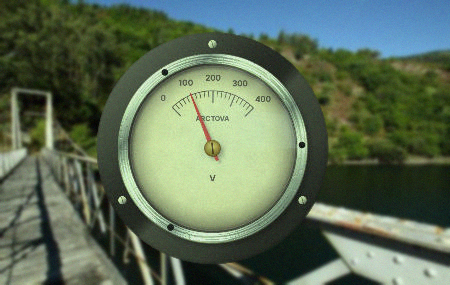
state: 100 V
